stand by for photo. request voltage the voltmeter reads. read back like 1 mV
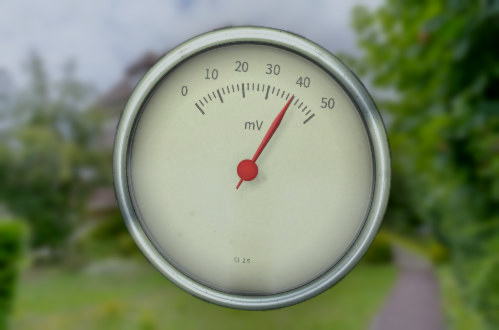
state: 40 mV
